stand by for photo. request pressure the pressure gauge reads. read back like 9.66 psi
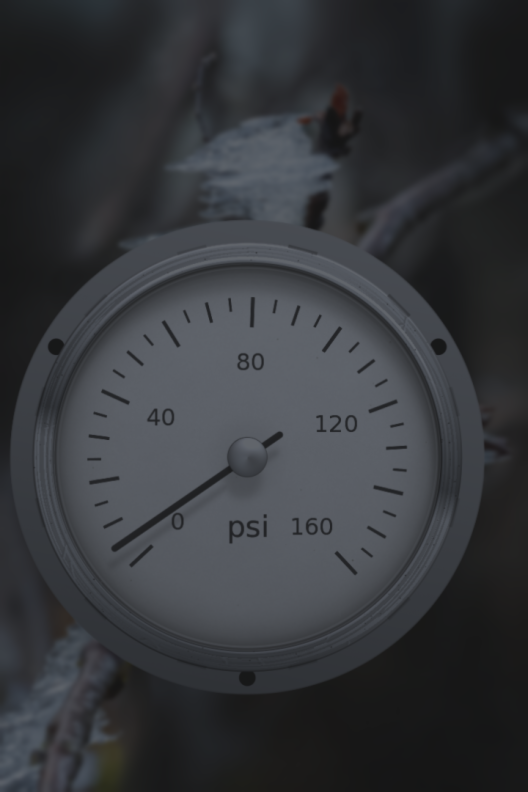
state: 5 psi
